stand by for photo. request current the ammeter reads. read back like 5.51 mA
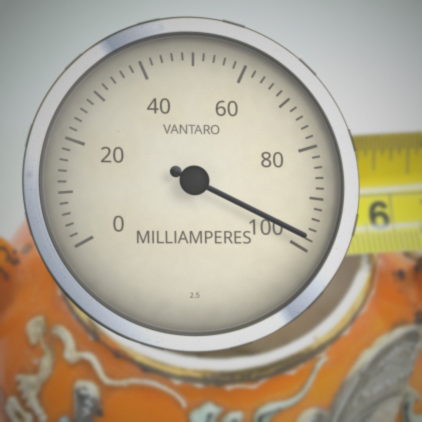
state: 98 mA
